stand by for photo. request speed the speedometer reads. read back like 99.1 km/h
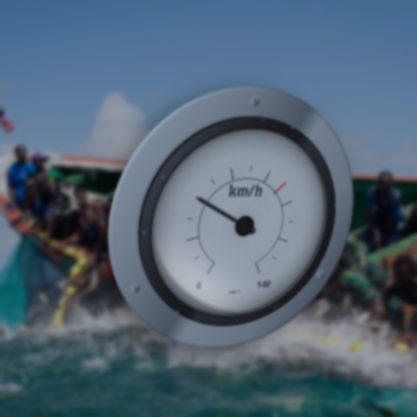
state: 40 km/h
